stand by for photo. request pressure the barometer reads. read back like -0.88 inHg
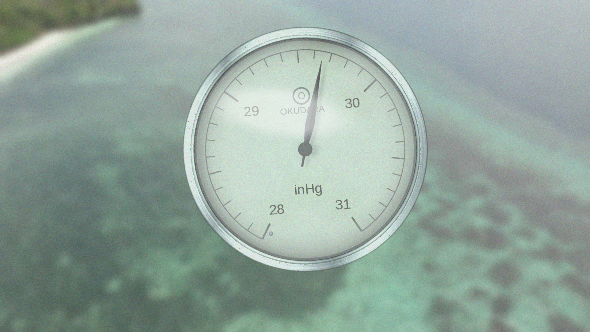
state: 29.65 inHg
